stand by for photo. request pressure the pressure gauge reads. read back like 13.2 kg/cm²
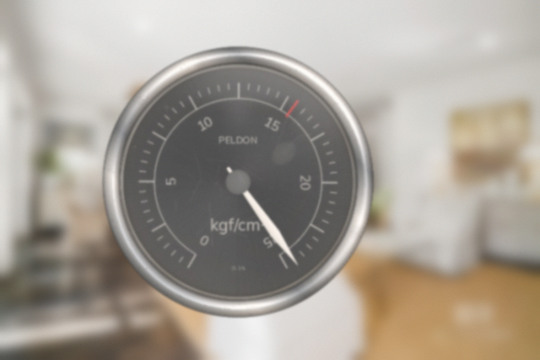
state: 24.5 kg/cm²
